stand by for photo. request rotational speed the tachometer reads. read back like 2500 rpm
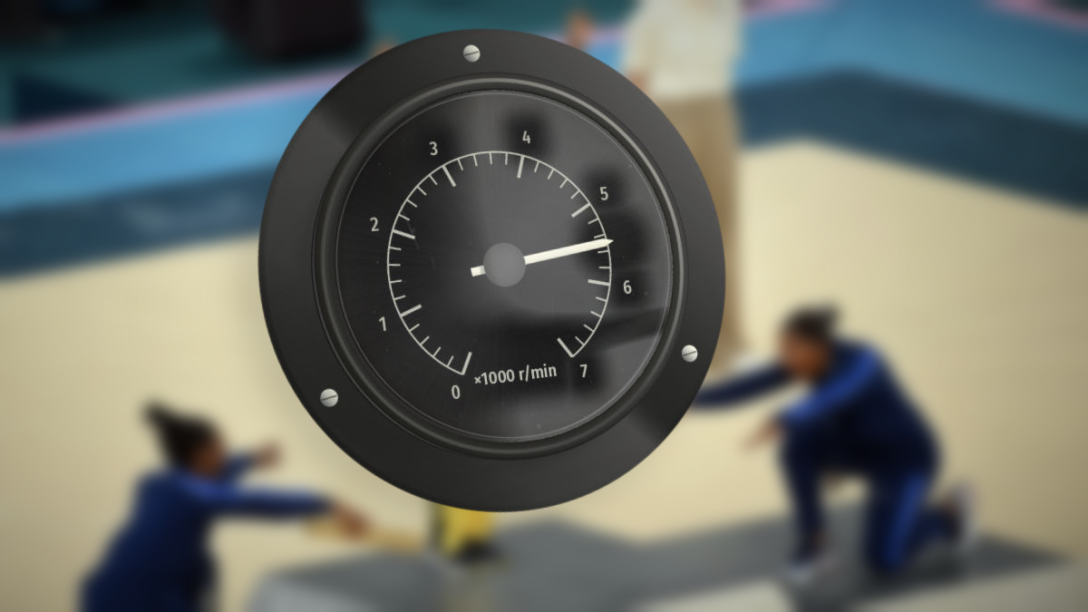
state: 5500 rpm
